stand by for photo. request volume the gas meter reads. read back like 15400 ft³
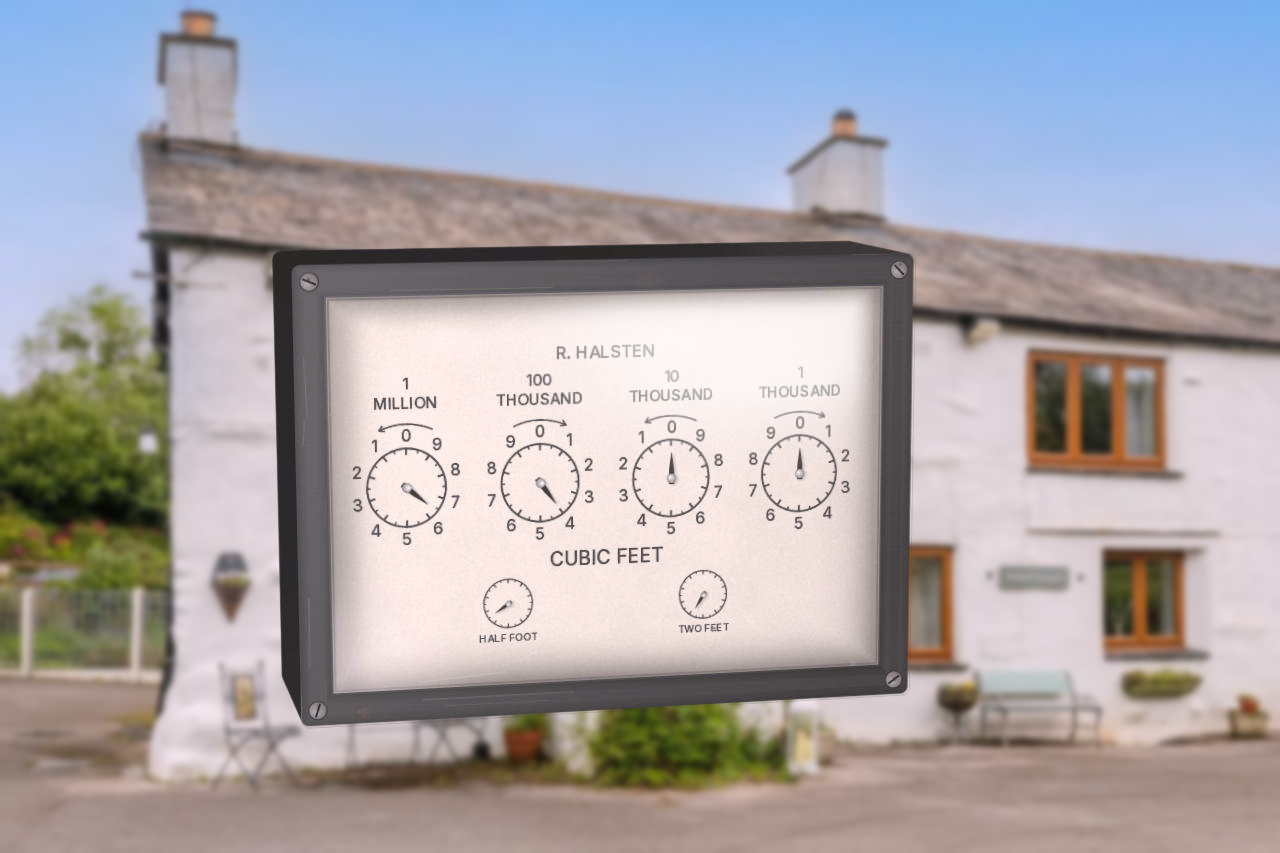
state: 640000 ft³
